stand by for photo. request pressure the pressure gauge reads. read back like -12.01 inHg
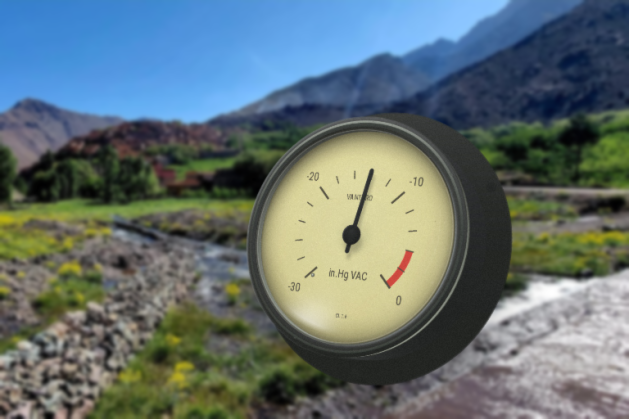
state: -14 inHg
